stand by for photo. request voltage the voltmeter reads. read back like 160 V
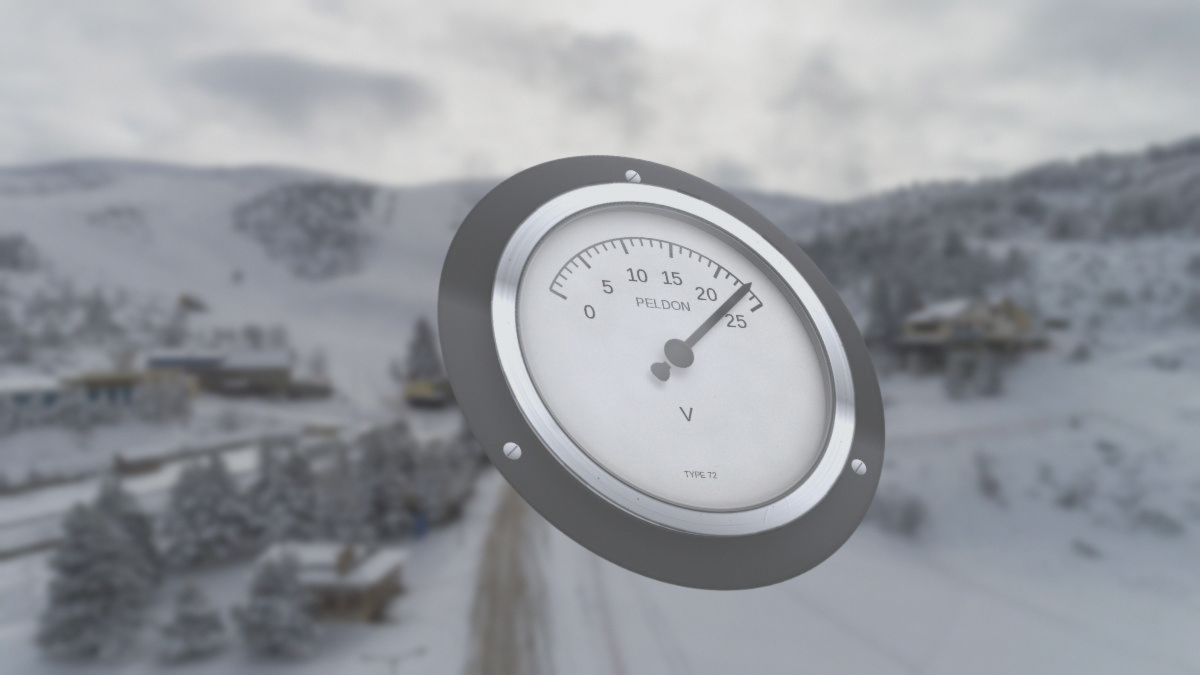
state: 23 V
